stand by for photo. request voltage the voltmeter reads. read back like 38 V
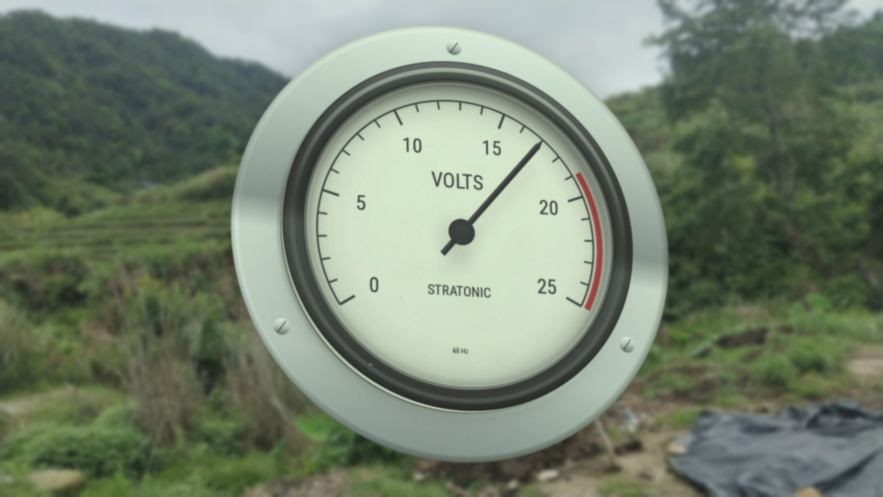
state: 17 V
